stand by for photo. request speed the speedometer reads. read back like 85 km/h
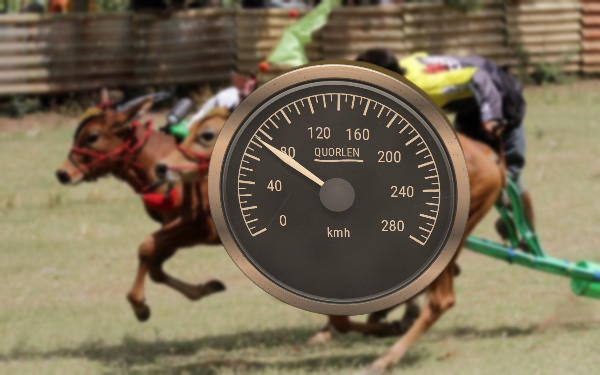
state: 75 km/h
